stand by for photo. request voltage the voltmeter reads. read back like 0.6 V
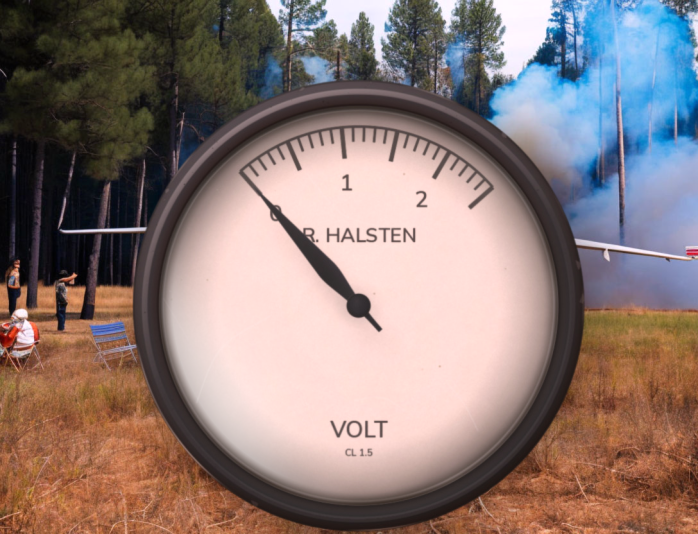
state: 0 V
